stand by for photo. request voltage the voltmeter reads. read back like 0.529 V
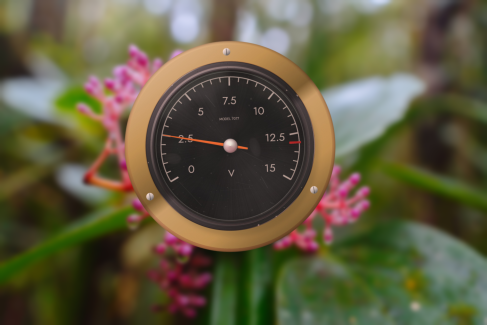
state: 2.5 V
